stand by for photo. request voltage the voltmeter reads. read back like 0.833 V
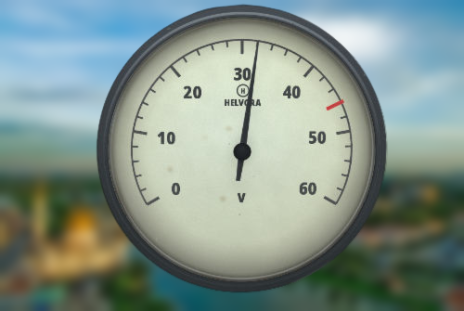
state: 32 V
